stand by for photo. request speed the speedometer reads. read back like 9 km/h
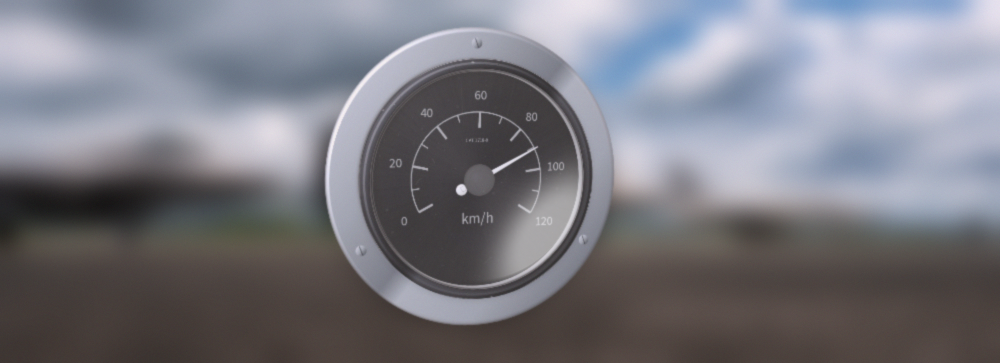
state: 90 km/h
